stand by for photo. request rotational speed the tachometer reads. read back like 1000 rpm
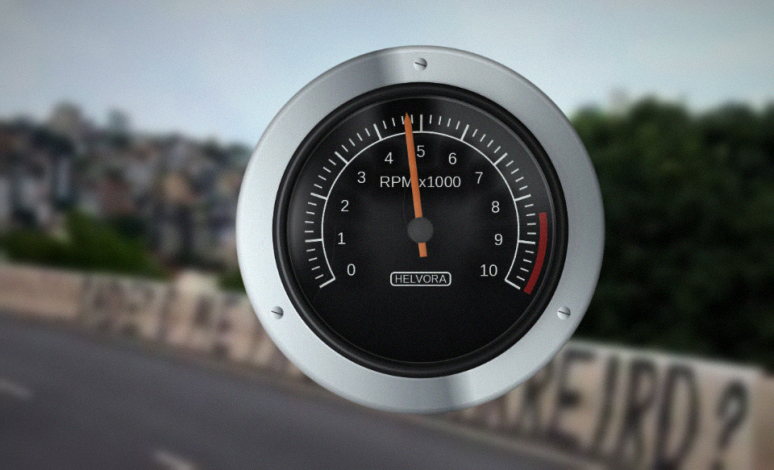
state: 4700 rpm
